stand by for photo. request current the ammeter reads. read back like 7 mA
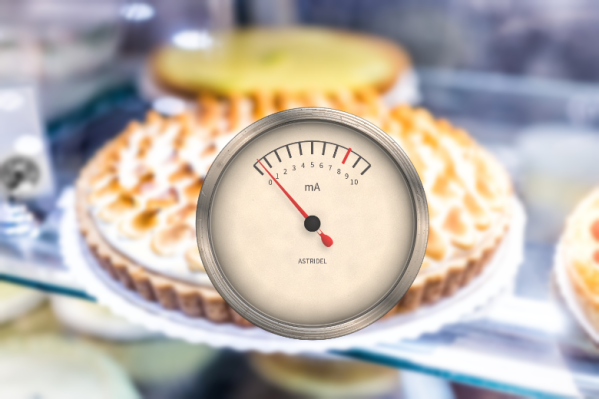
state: 0.5 mA
